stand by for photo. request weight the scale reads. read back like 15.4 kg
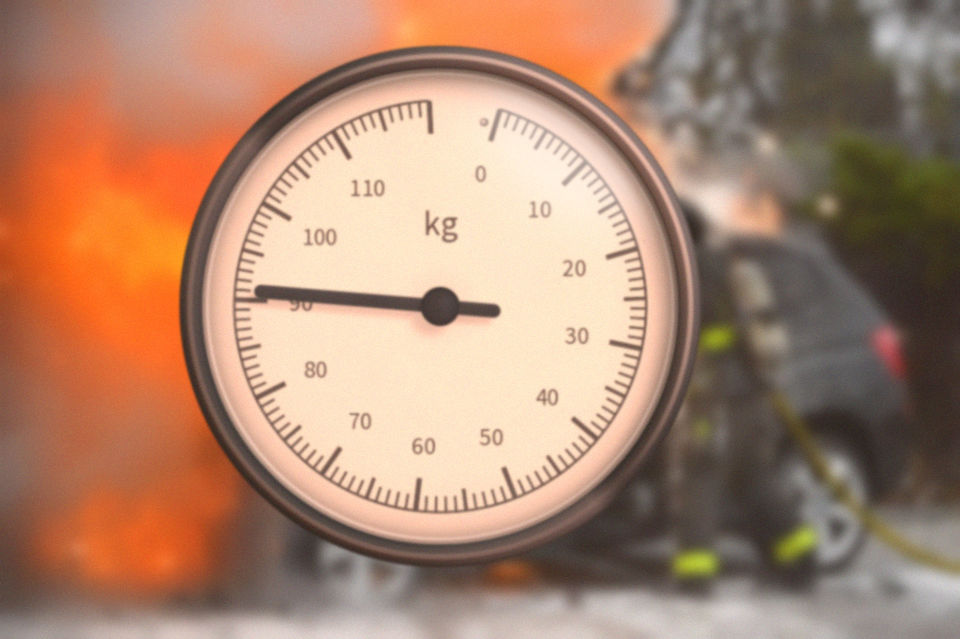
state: 91 kg
